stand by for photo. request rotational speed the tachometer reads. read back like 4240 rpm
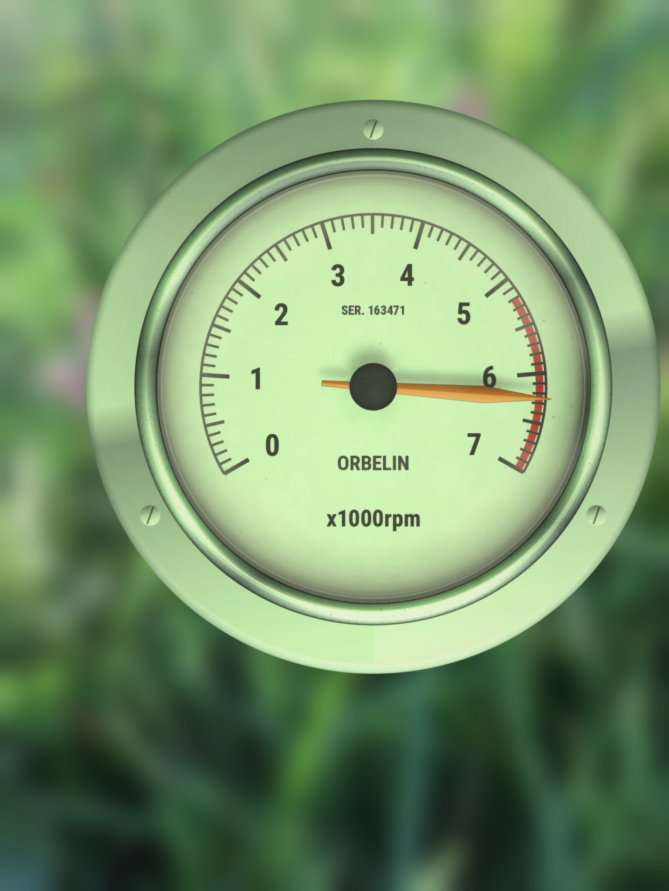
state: 6250 rpm
